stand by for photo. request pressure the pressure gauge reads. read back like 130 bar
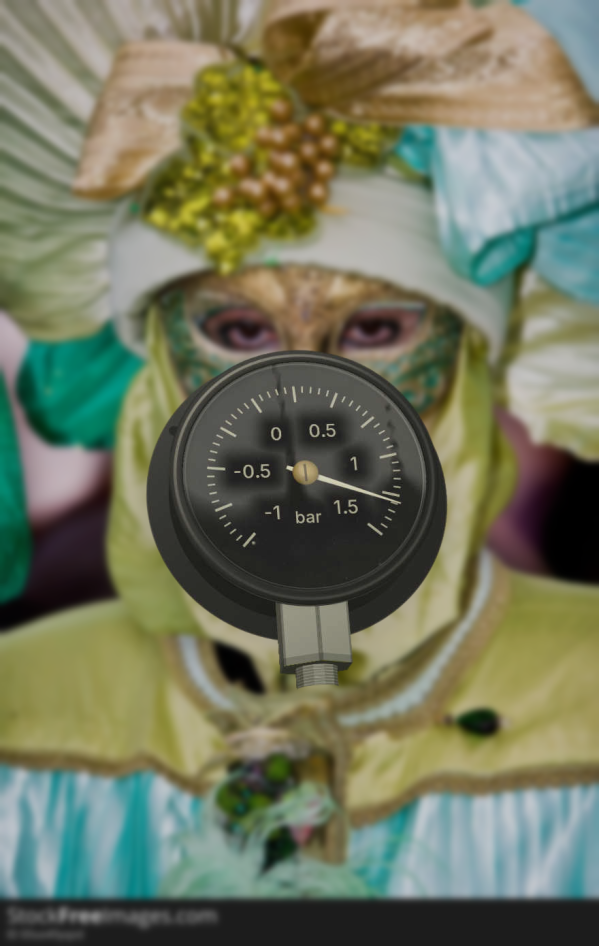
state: 1.3 bar
